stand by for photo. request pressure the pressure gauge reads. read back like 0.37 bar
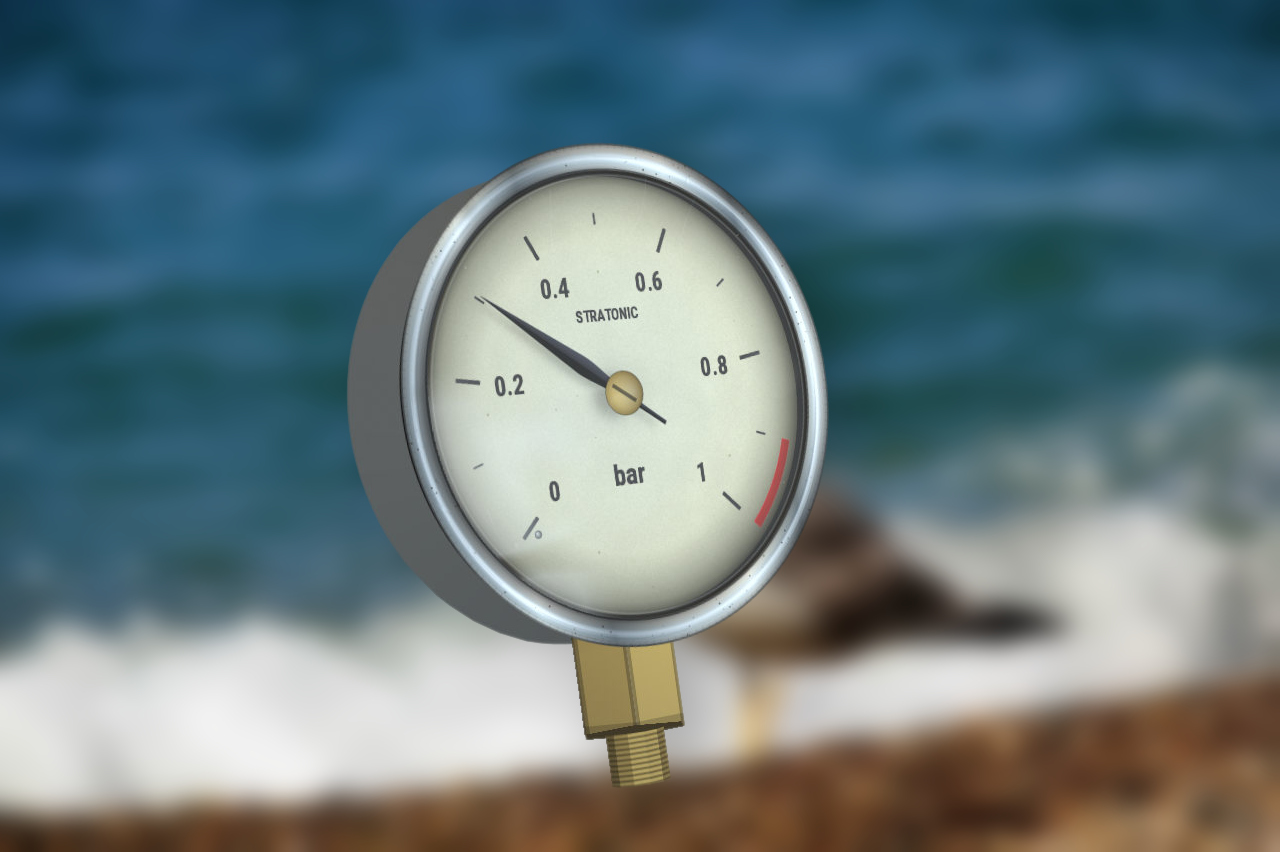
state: 0.3 bar
